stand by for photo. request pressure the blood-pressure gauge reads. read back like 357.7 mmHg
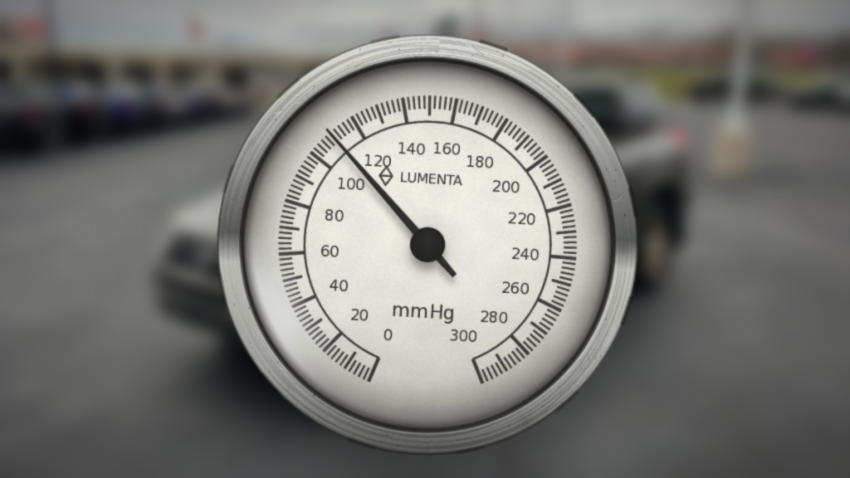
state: 110 mmHg
